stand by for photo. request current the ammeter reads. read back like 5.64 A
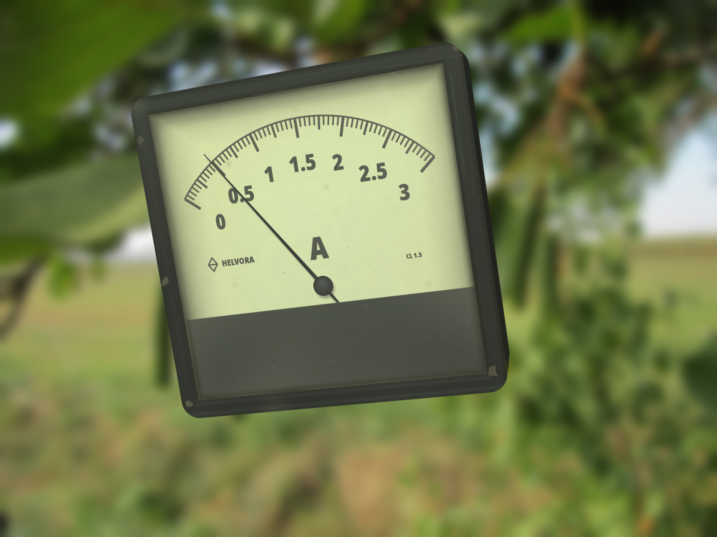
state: 0.5 A
